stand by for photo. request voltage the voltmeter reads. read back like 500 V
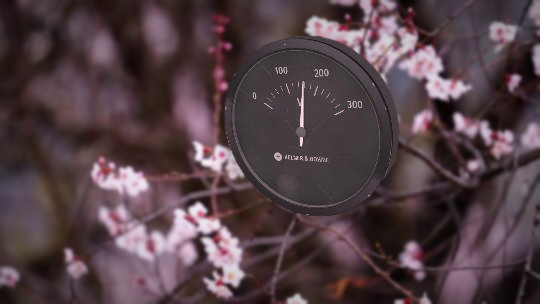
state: 160 V
